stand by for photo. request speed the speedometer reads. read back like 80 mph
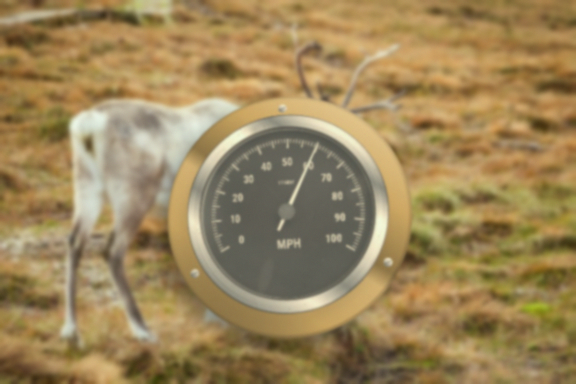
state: 60 mph
